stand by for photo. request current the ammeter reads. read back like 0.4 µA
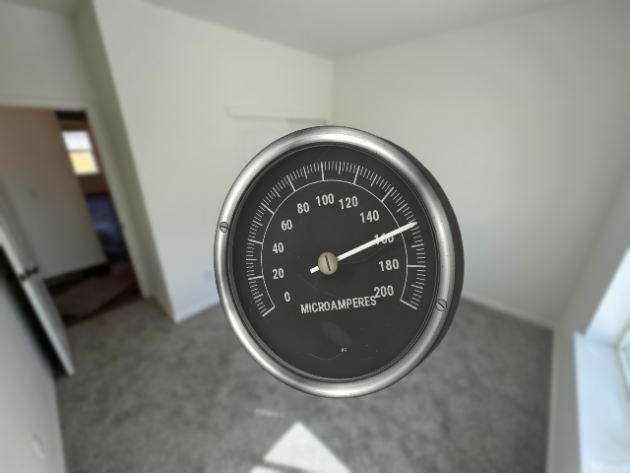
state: 160 µA
